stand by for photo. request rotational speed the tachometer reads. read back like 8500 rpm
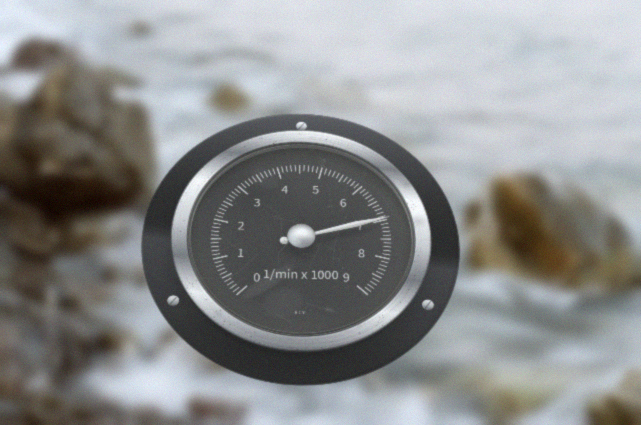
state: 7000 rpm
